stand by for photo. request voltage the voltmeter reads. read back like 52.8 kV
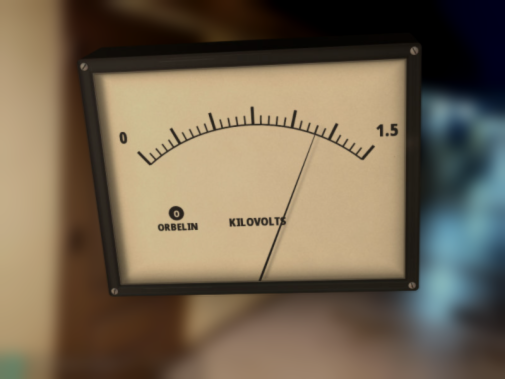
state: 1.15 kV
